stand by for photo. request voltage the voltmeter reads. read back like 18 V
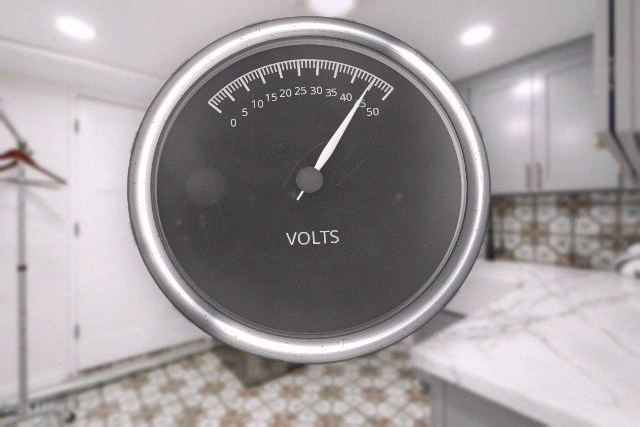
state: 45 V
